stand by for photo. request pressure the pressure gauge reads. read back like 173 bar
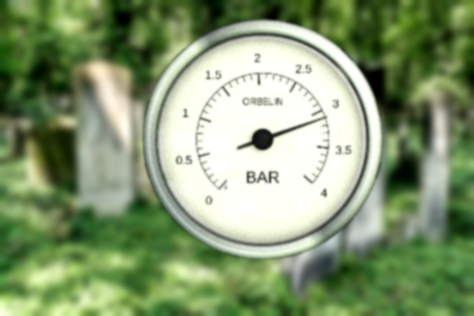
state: 3.1 bar
